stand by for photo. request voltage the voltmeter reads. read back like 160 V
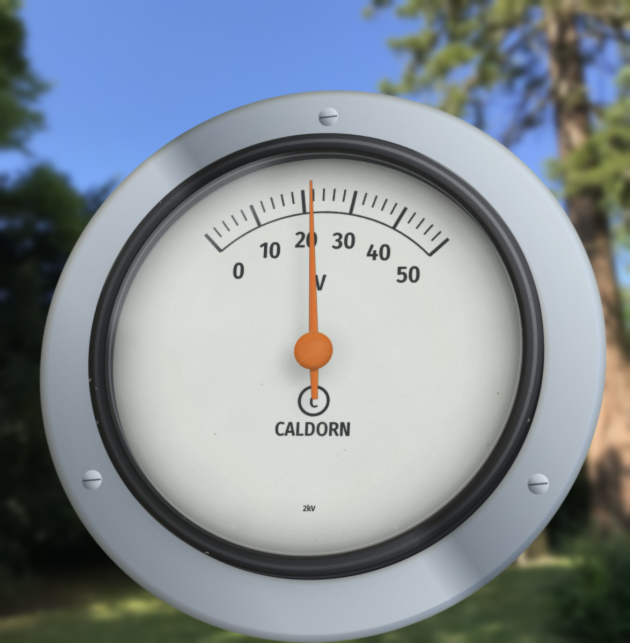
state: 22 V
